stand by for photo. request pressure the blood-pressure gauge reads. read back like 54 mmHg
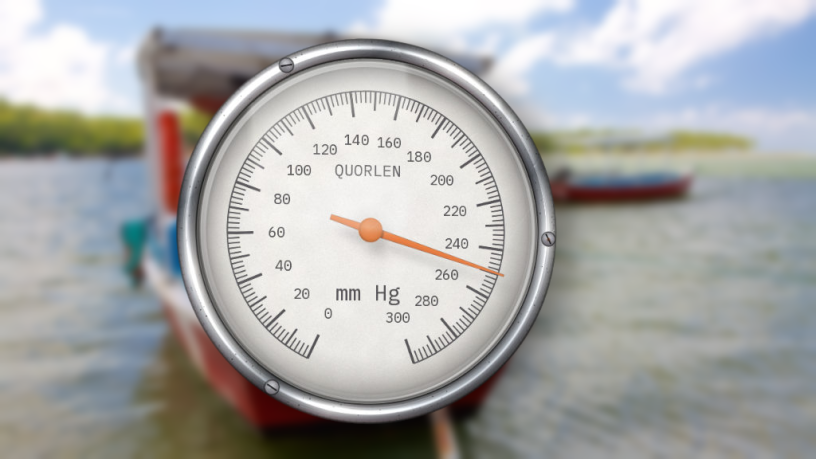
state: 250 mmHg
